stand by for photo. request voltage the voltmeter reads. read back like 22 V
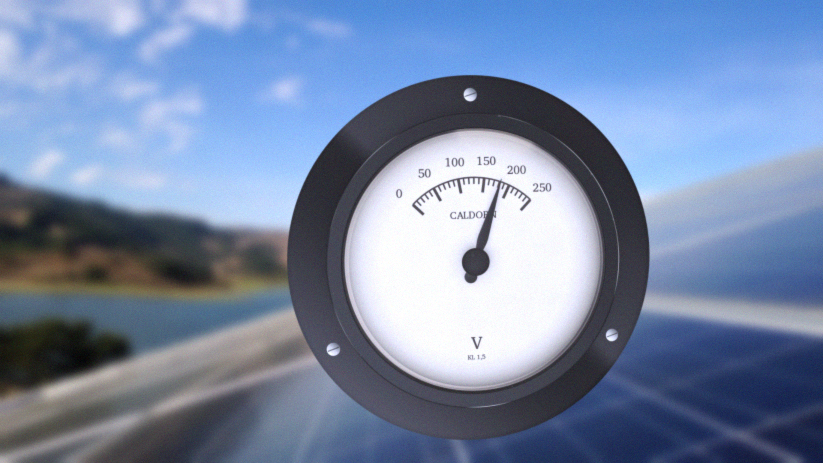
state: 180 V
